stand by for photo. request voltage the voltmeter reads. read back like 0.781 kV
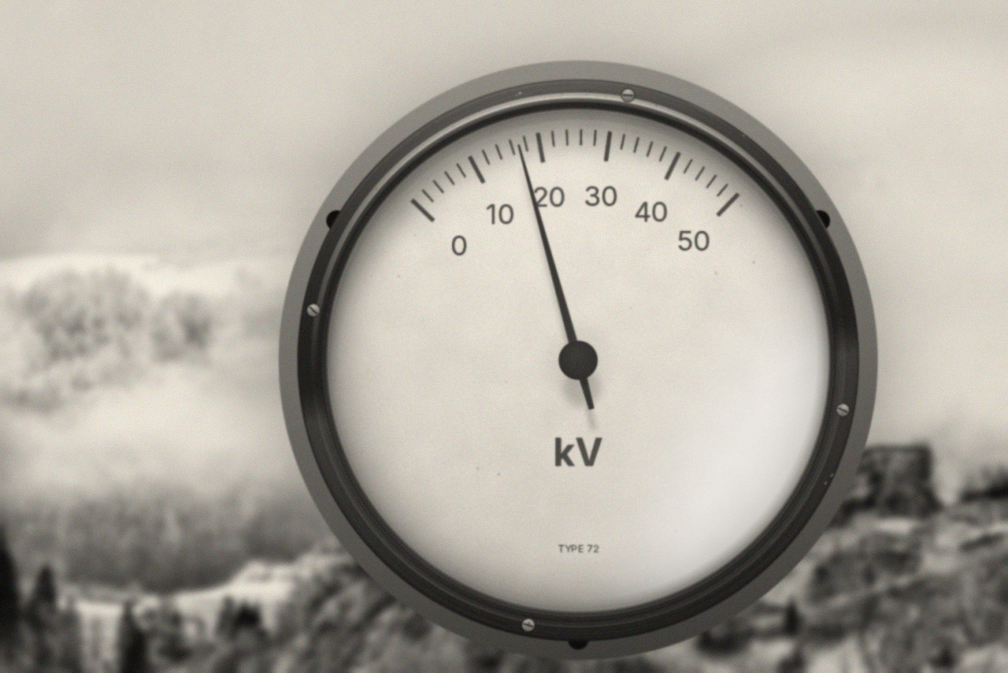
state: 17 kV
